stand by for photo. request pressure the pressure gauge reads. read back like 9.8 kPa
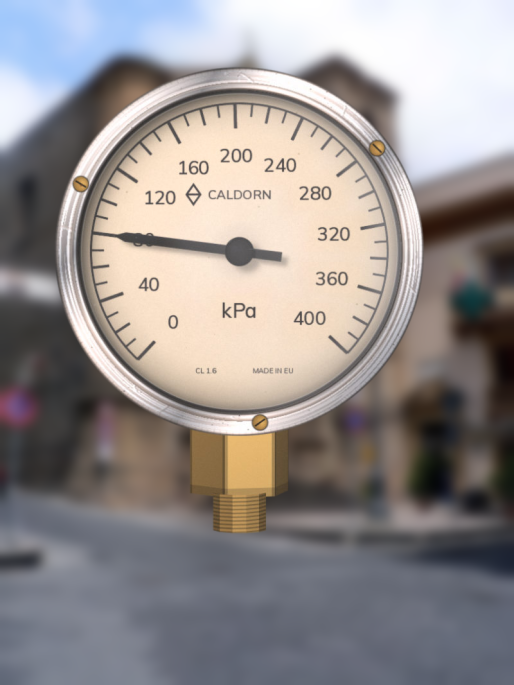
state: 80 kPa
